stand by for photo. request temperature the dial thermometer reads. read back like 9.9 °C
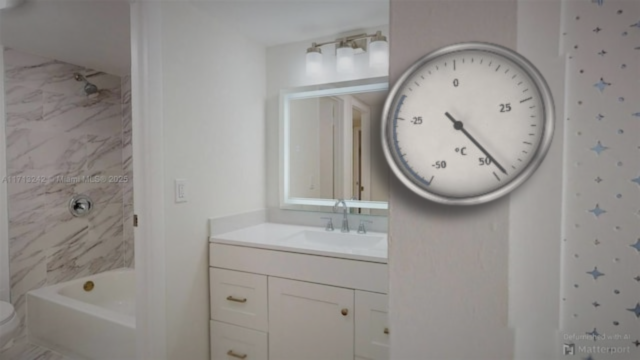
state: 47.5 °C
